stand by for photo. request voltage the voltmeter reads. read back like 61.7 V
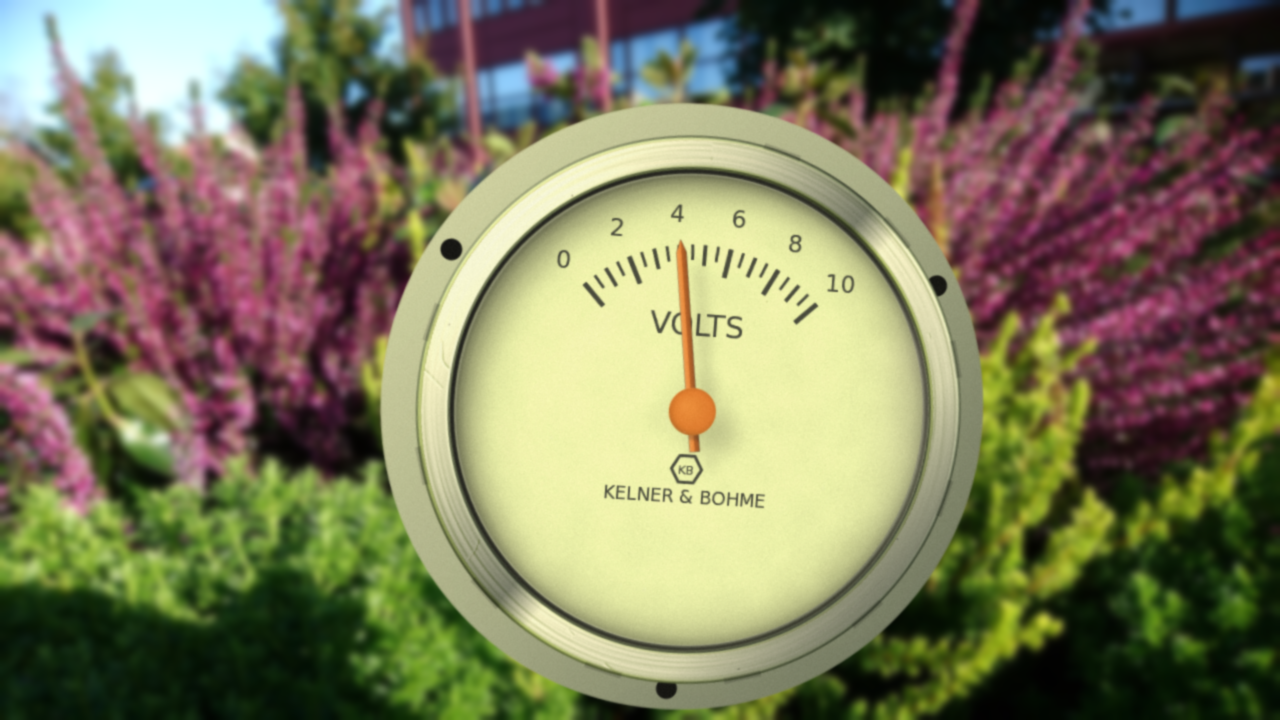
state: 4 V
